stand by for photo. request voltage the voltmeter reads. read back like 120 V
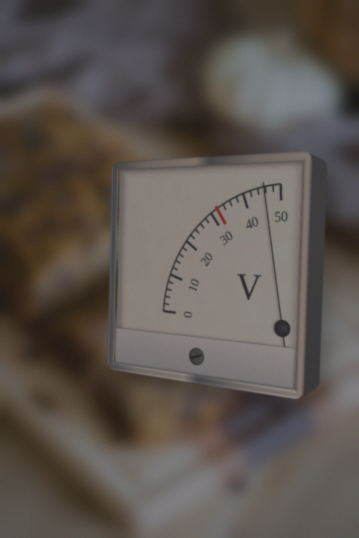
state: 46 V
